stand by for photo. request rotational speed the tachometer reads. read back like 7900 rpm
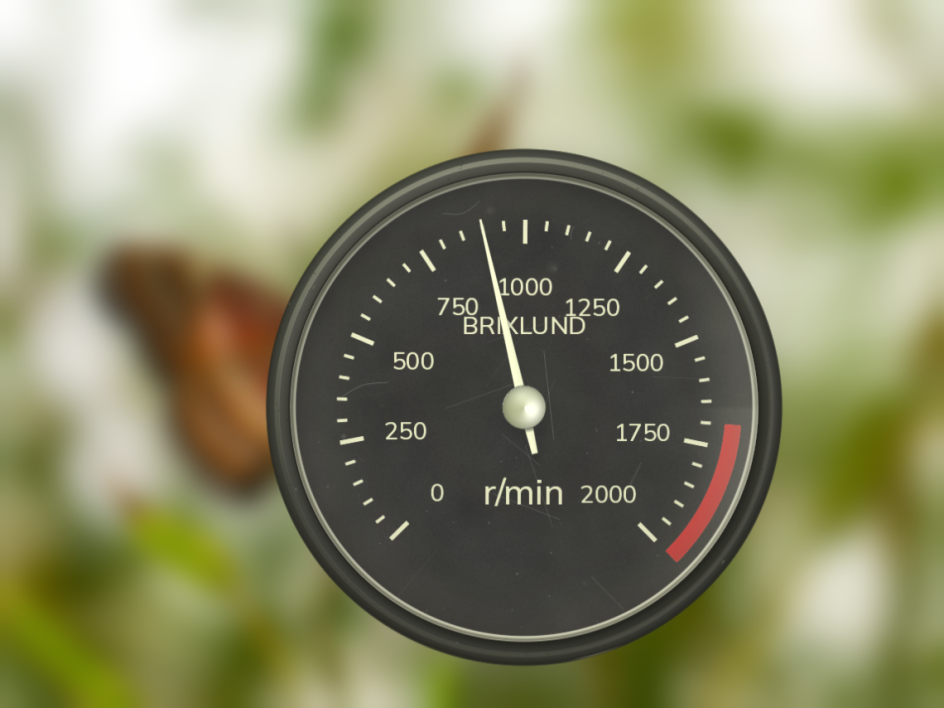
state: 900 rpm
